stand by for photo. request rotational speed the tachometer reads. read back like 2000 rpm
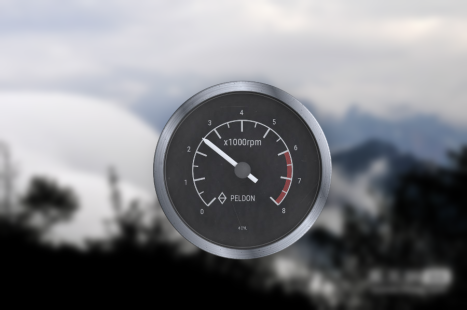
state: 2500 rpm
